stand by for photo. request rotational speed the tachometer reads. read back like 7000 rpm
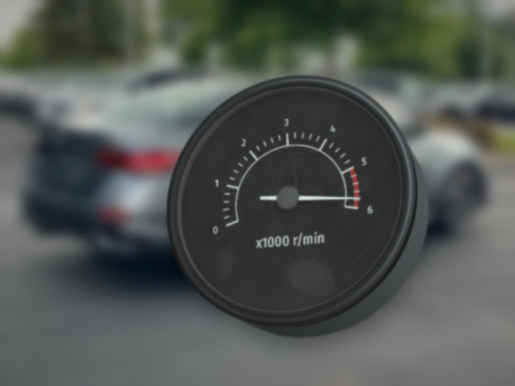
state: 5800 rpm
